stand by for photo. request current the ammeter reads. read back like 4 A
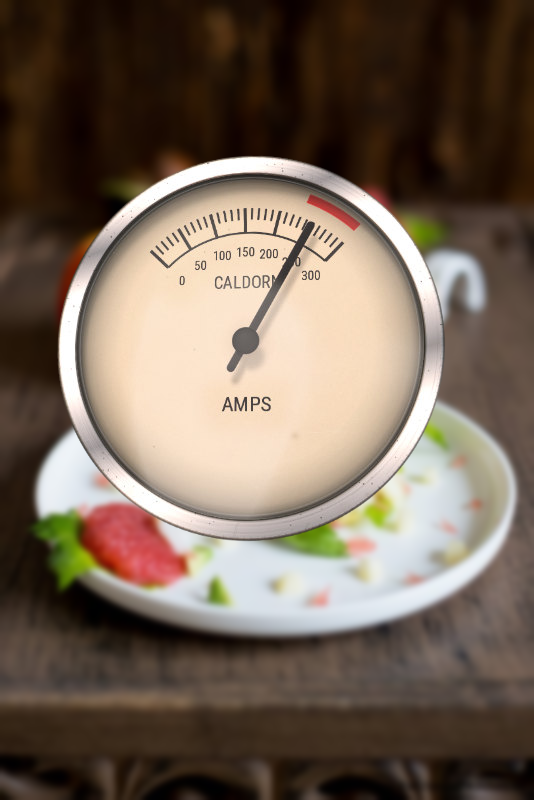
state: 250 A
